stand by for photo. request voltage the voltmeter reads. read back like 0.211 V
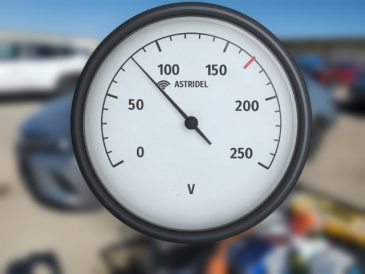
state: 80 V
